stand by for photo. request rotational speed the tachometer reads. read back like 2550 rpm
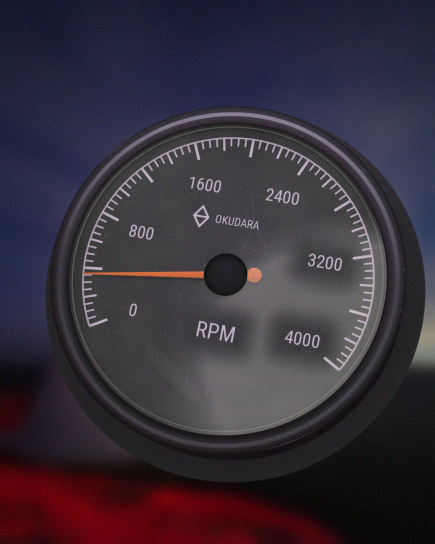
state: 350 rpm
